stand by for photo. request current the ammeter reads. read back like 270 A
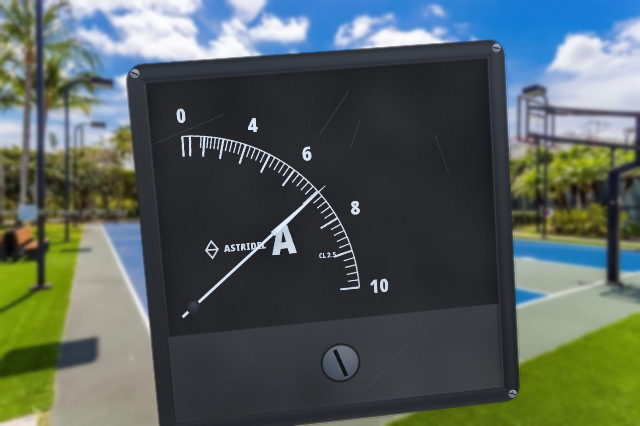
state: 7 A
